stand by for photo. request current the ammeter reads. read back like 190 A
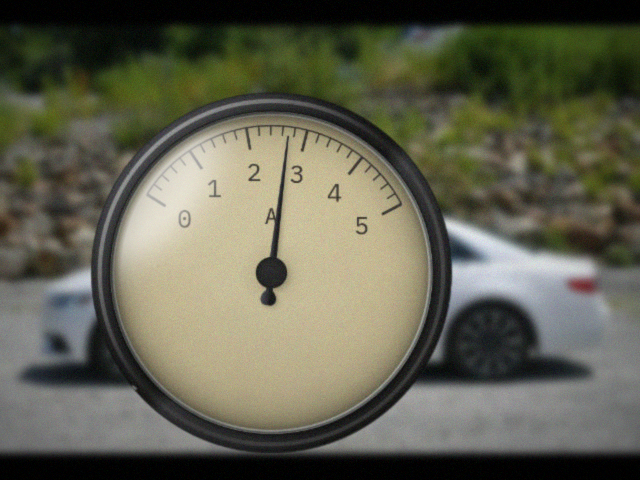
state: 2.7 A
